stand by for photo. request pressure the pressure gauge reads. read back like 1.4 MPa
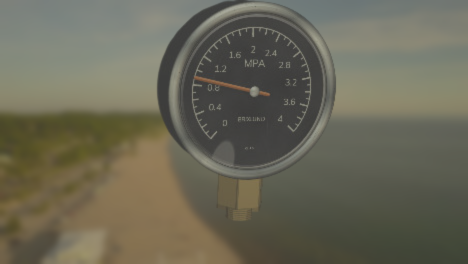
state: 0.9 MPa
